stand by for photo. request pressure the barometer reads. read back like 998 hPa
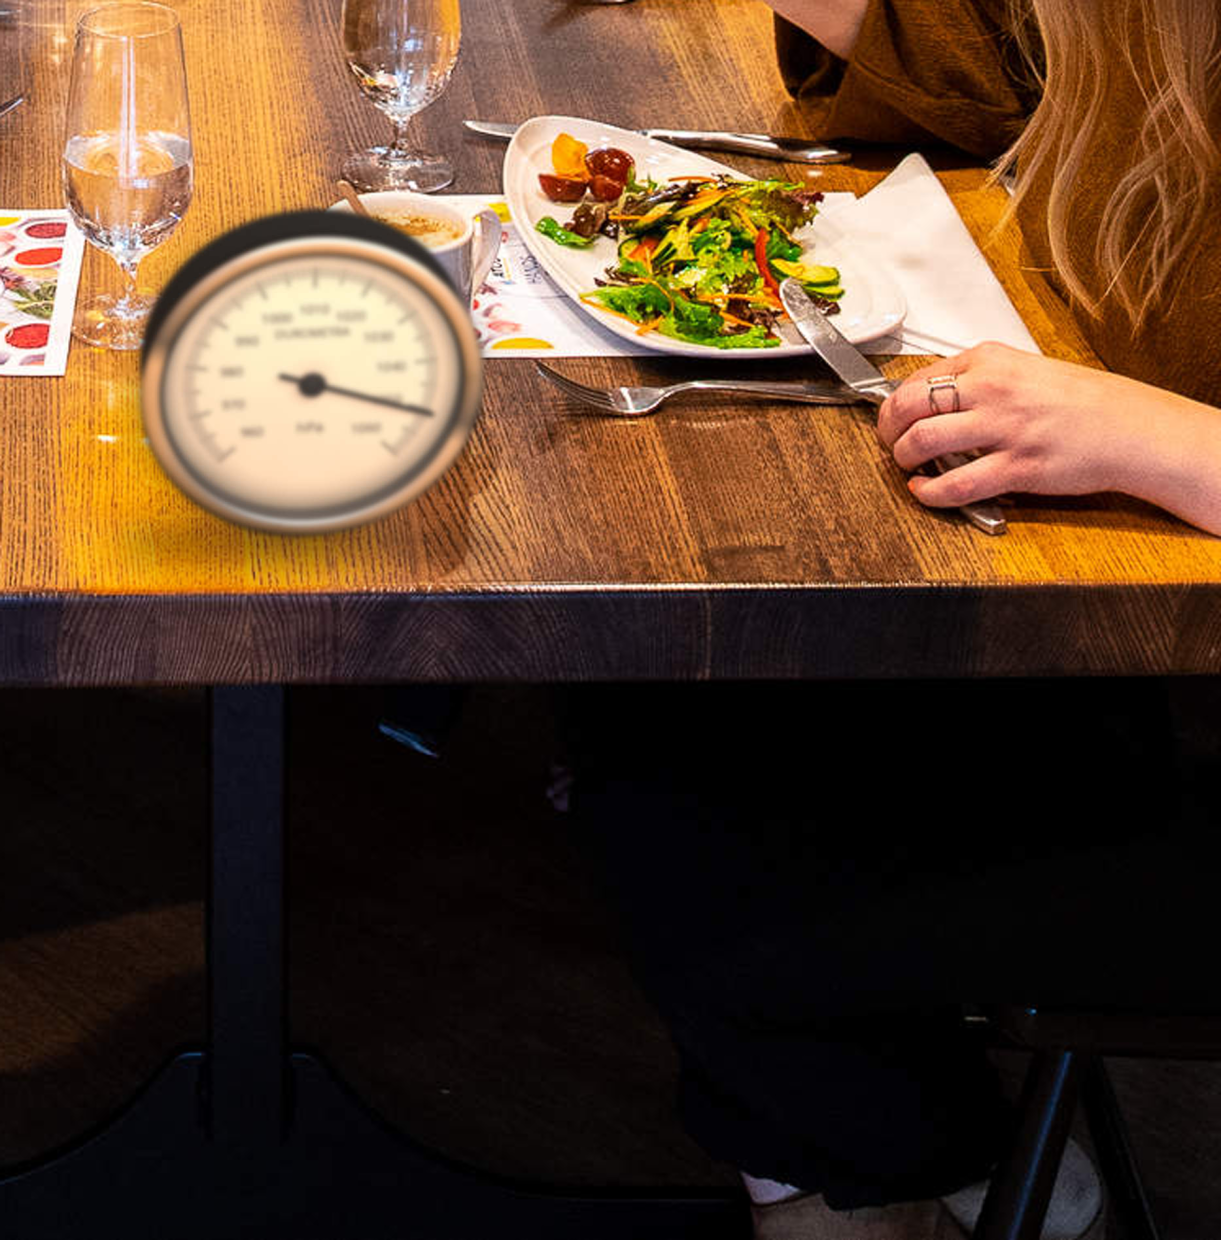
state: 1050 hPa
